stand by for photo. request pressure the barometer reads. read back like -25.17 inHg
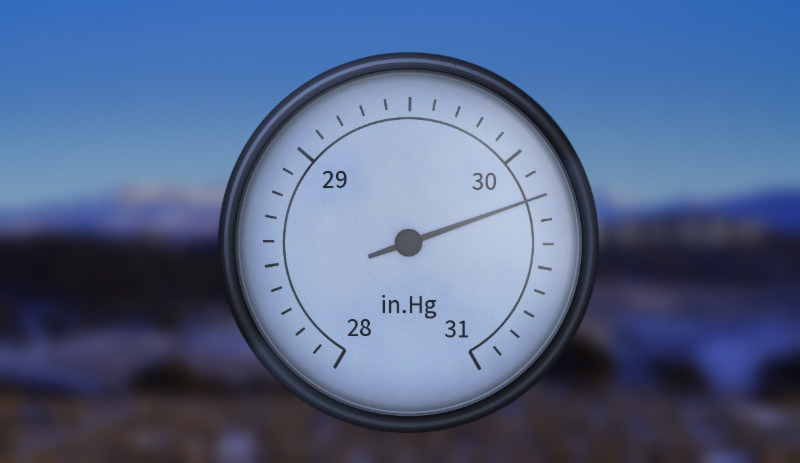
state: 30.2 inHg
